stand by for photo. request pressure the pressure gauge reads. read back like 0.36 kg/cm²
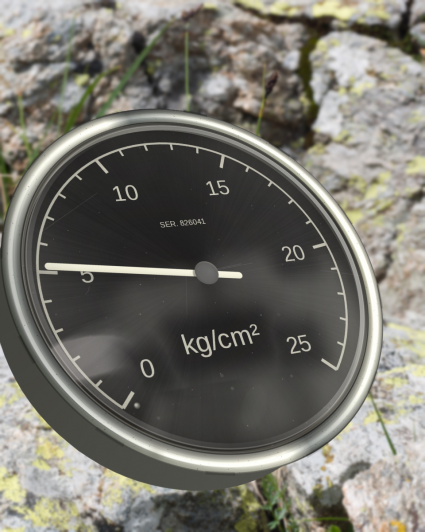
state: 5 kg/cm²
